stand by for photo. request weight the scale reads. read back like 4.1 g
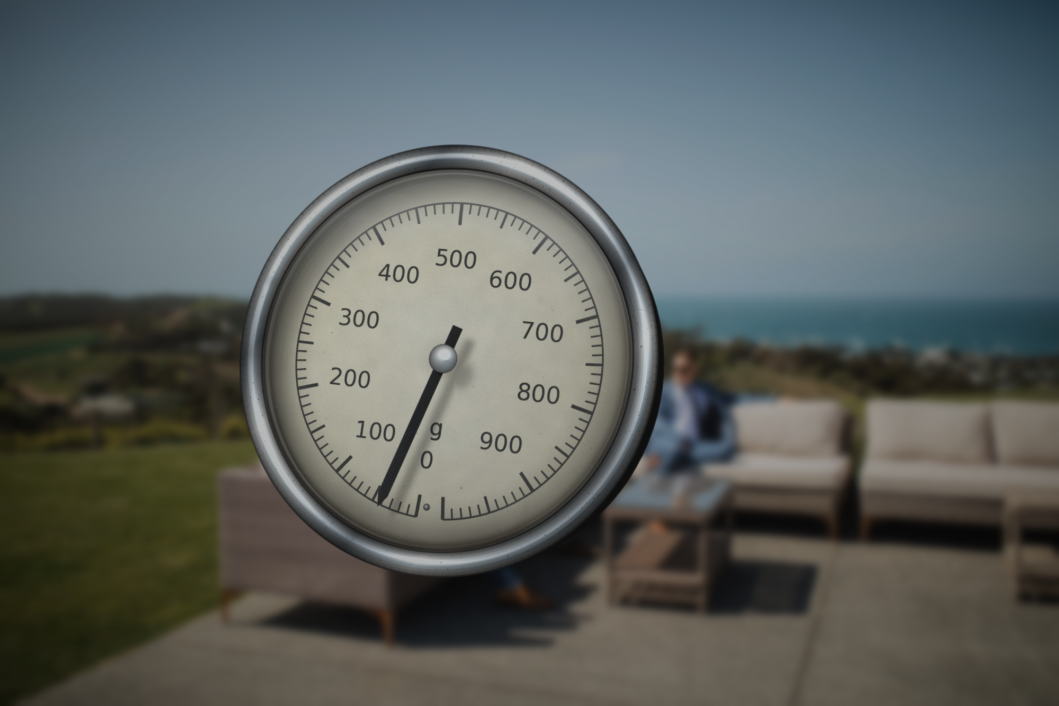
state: 40 g
